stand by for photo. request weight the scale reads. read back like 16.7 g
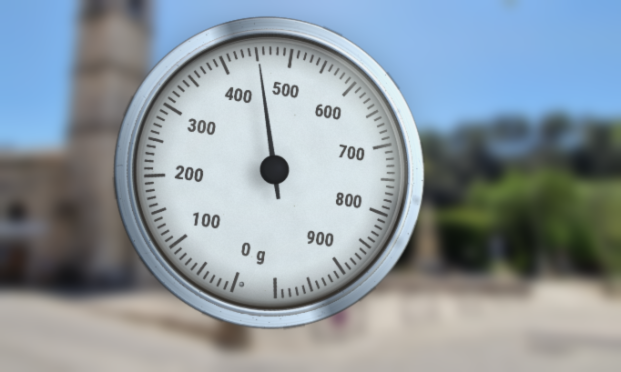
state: 450 g
